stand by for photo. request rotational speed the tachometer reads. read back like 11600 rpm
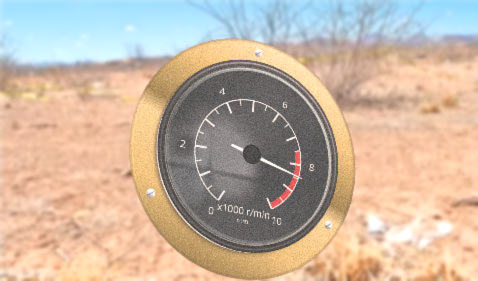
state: 8500 rpm
